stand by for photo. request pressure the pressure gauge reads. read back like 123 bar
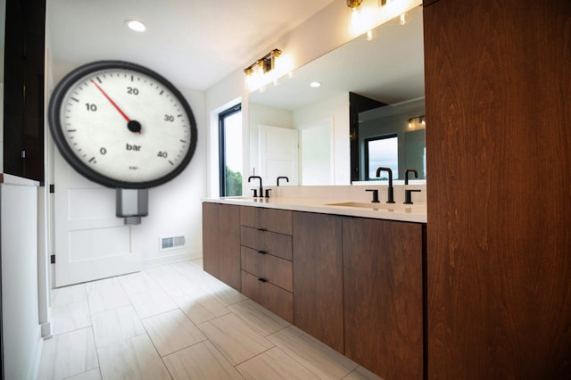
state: 14 bar
